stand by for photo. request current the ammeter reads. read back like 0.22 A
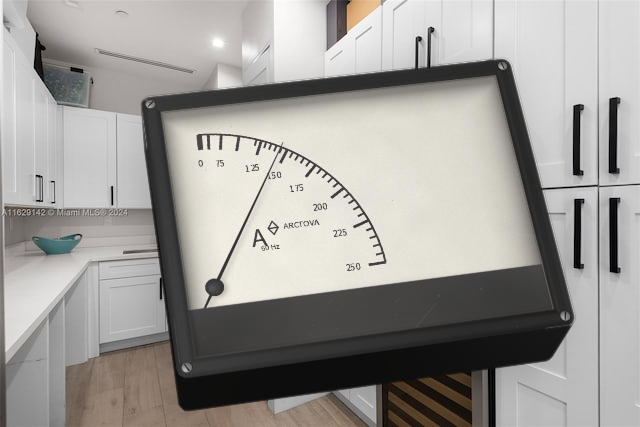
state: 145 A
